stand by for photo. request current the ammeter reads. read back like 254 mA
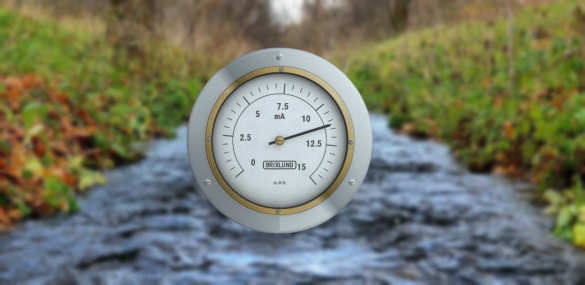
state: 11.25 mA
